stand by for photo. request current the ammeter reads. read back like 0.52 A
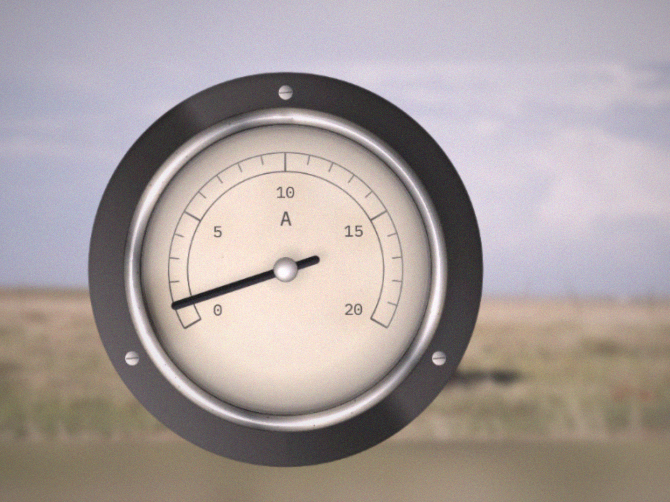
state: 1 A
